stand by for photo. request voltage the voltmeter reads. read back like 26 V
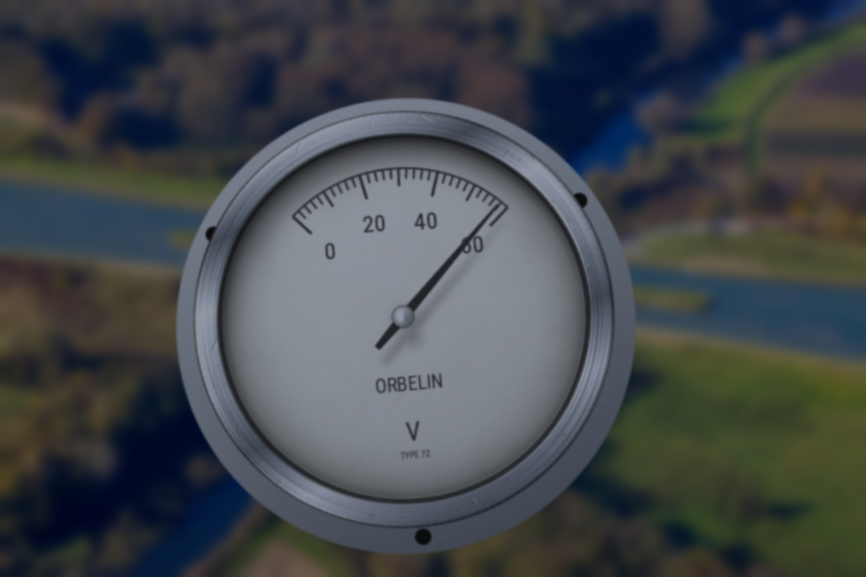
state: 58 V
